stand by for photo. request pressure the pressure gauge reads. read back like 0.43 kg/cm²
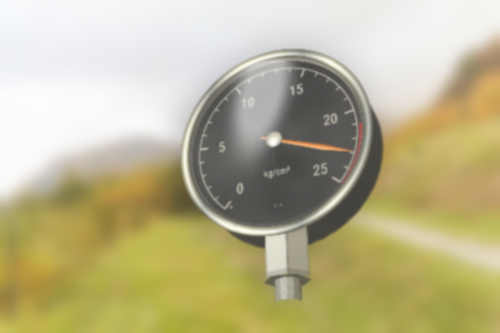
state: 23 kg/cm²
